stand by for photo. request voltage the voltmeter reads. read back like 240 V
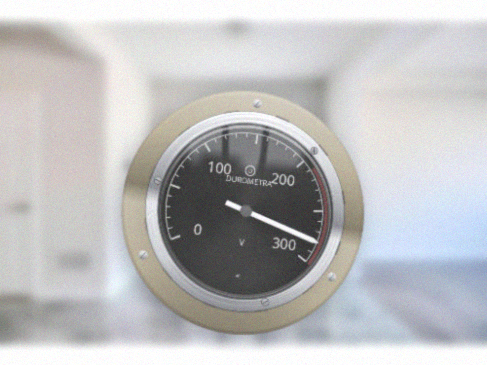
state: 280 V
